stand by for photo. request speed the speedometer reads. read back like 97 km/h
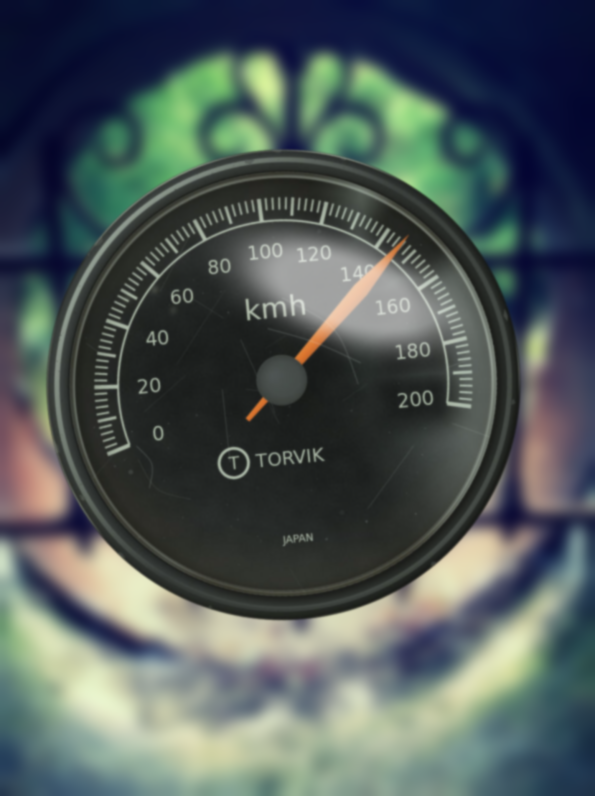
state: 146 km/h
